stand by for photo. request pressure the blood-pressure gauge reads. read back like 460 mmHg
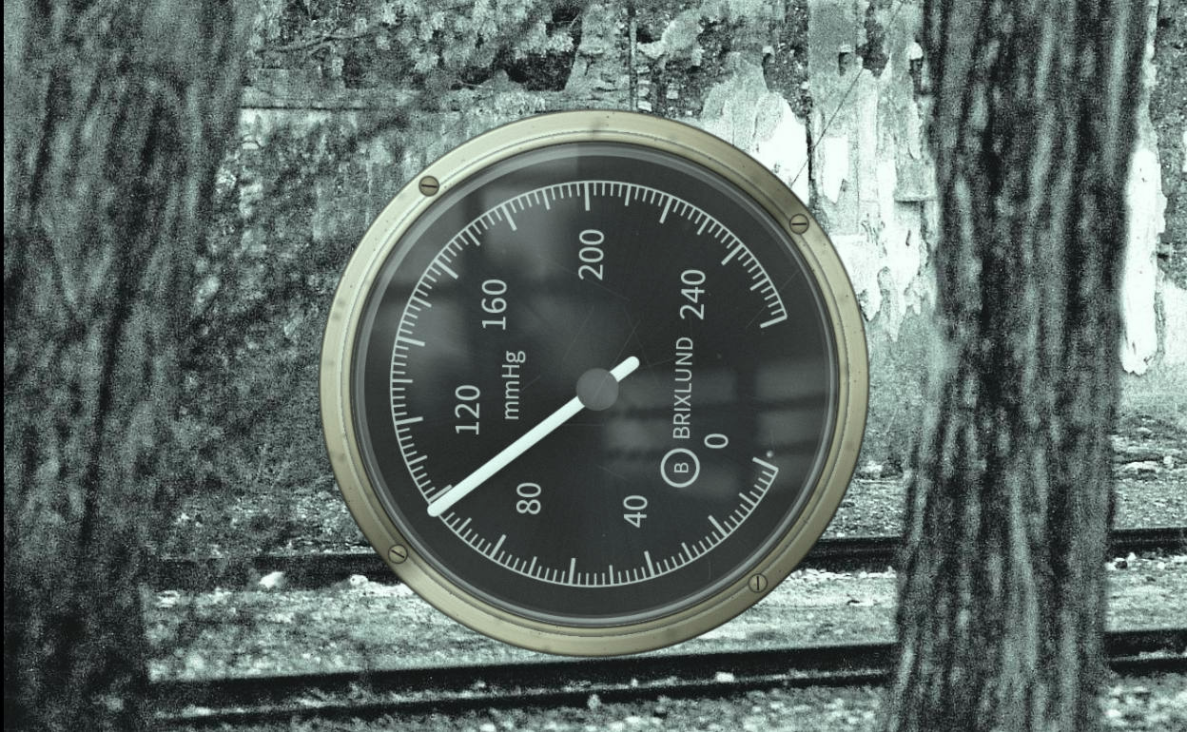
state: 98 mmHg
